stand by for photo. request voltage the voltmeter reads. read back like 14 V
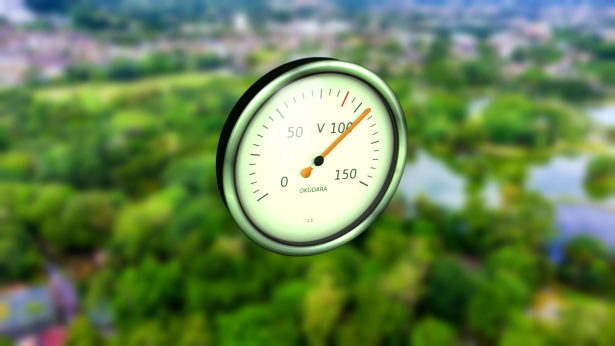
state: 105 V
